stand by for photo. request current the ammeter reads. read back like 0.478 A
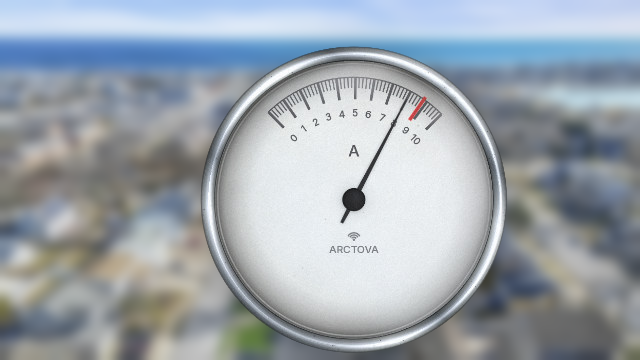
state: 8 A
